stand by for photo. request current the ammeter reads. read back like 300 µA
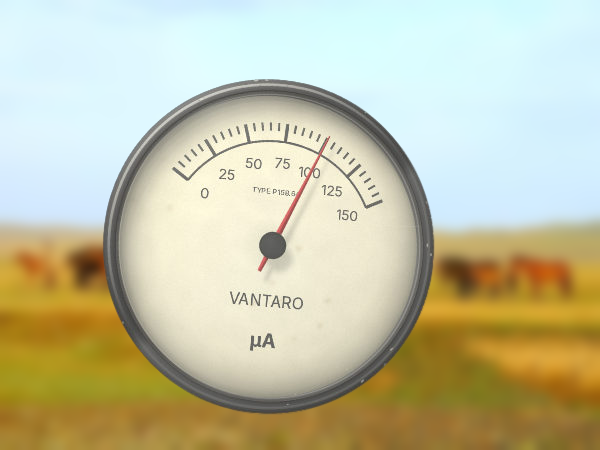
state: 100 µA
